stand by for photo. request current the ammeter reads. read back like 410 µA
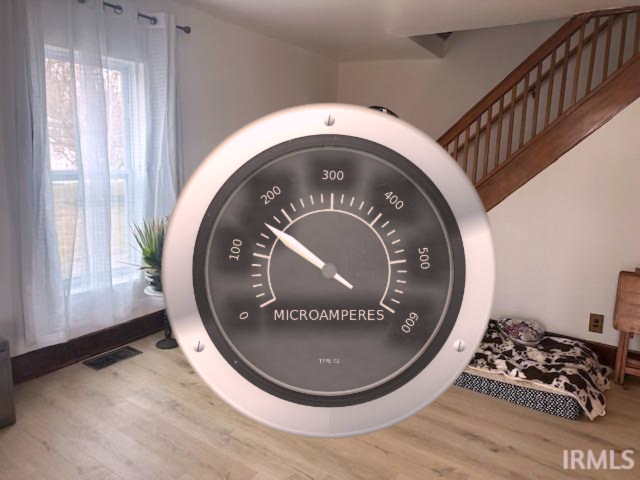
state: 160 µA
